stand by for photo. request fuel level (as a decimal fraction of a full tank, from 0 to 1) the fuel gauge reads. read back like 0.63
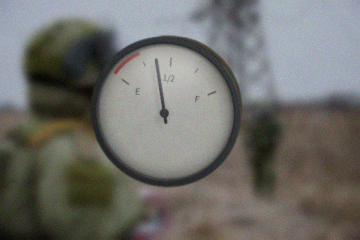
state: 0.375
